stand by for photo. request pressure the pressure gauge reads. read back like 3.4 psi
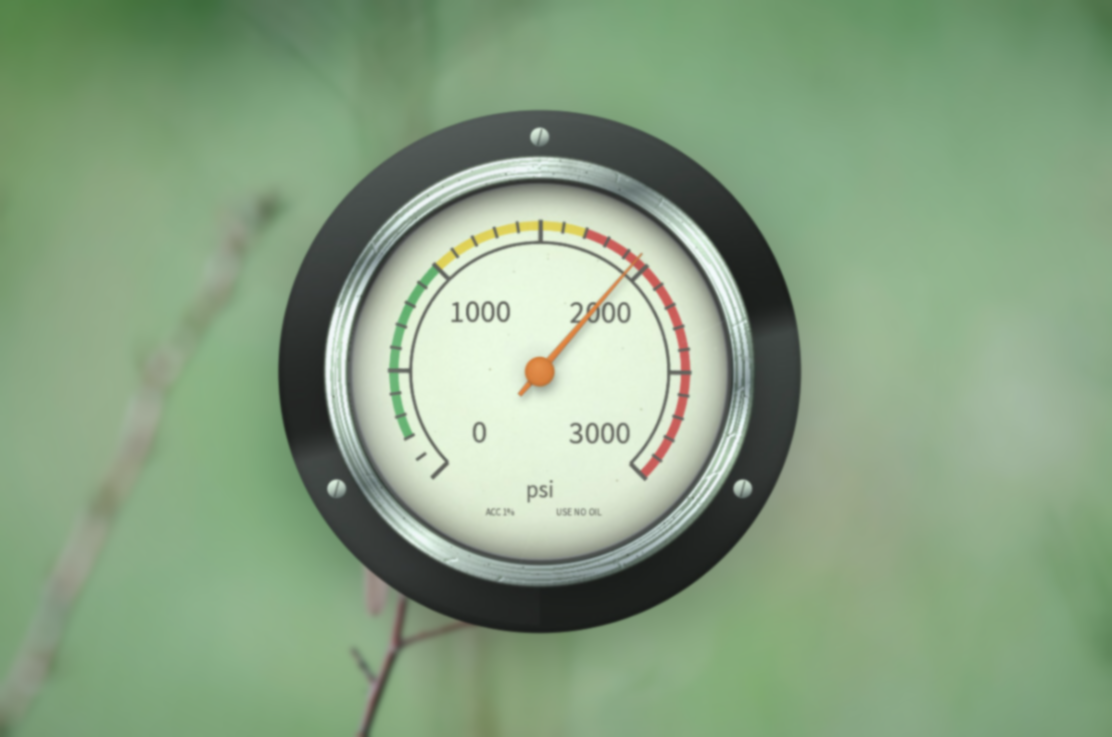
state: 1950 psi
